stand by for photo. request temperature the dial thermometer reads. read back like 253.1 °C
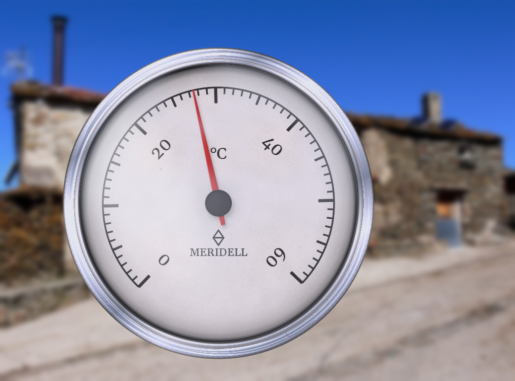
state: 27.5 °C
